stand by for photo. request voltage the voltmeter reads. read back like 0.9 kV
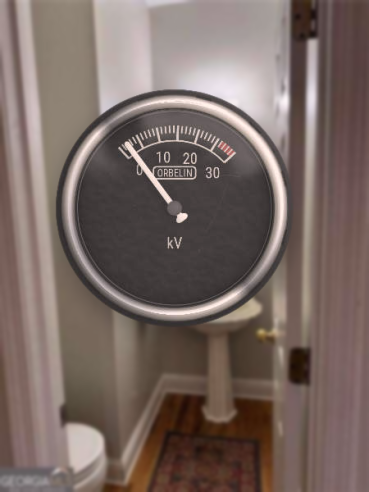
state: 2 kV
